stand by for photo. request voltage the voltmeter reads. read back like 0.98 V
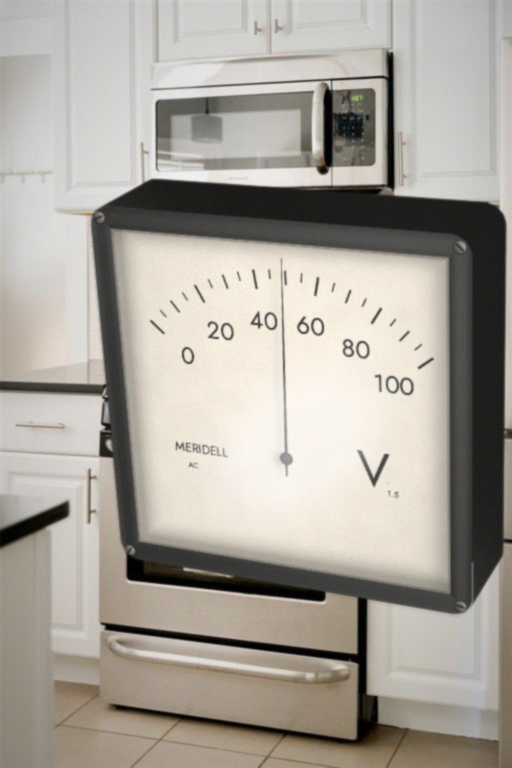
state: 50 V
